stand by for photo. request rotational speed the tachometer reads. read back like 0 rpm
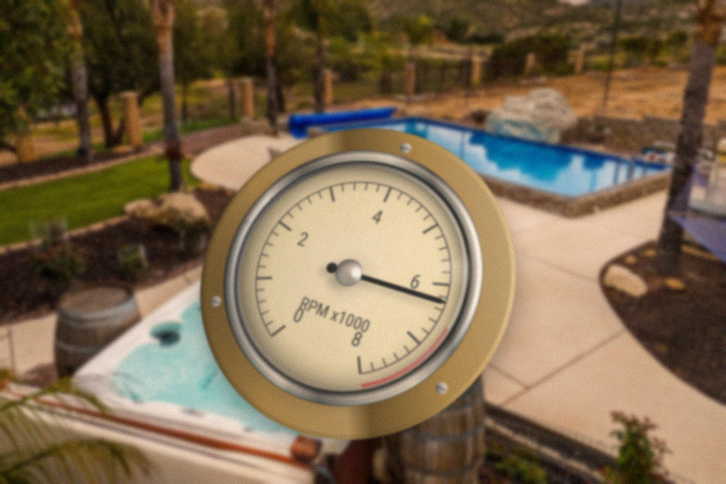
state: 6300 rpm
